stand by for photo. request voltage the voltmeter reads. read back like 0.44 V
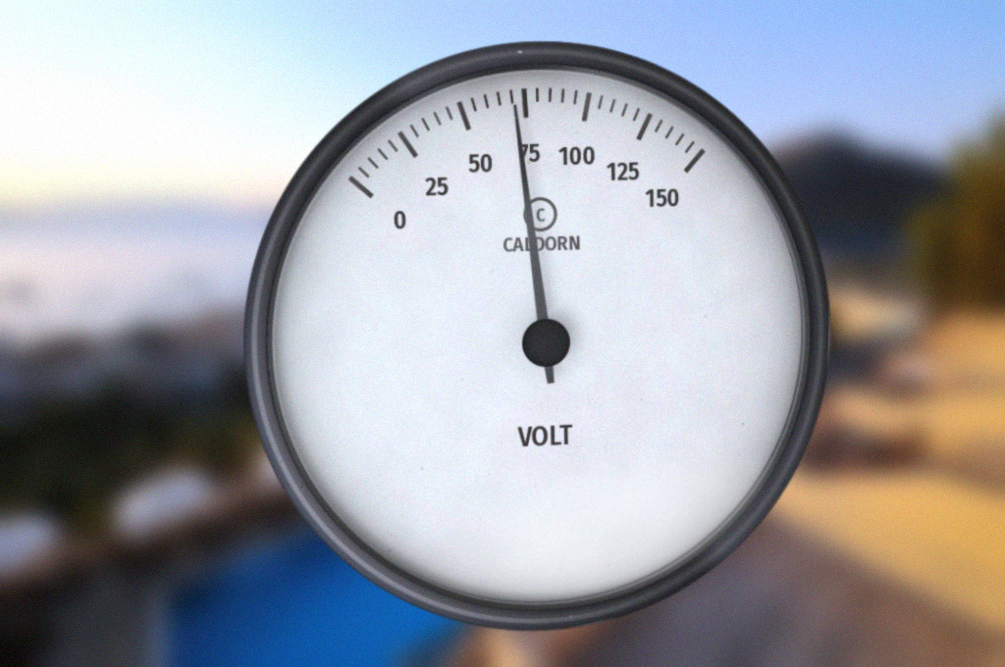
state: 70 V
